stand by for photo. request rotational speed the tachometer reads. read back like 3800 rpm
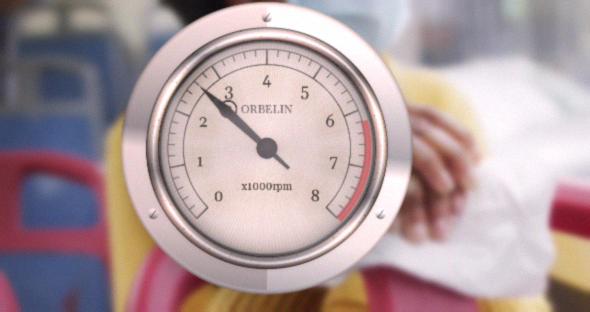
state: 2600 rpm
